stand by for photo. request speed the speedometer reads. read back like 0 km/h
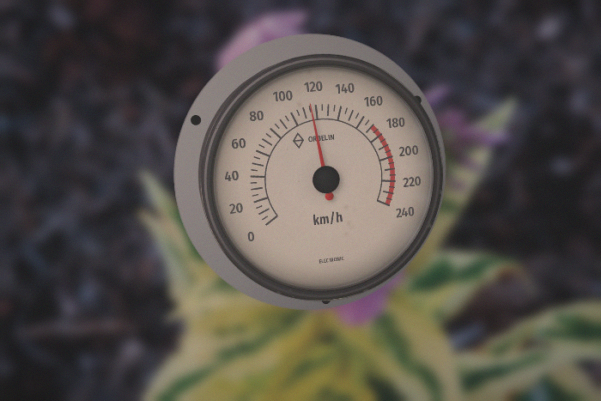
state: 115 km/h
